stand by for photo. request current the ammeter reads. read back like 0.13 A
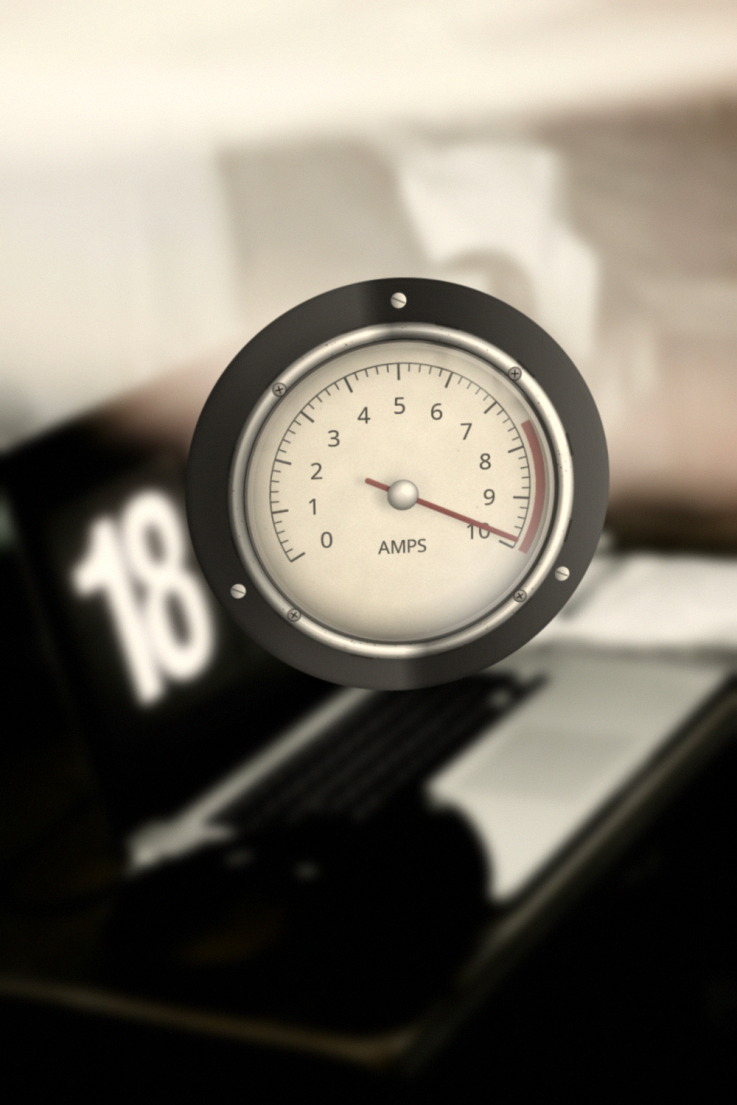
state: 9.8 A
